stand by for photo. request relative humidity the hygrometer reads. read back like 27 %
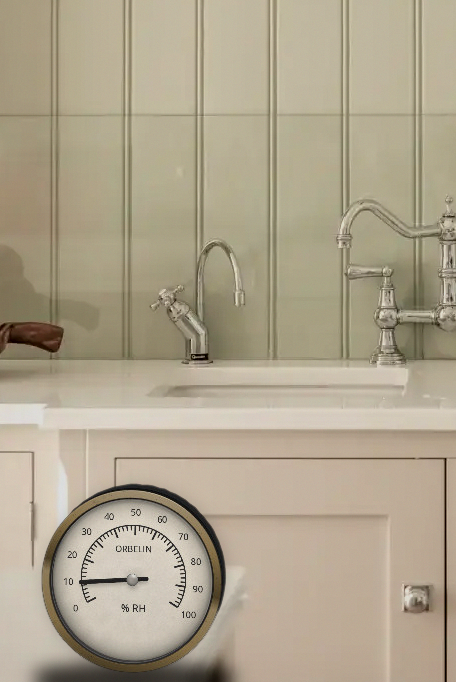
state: 10 %
